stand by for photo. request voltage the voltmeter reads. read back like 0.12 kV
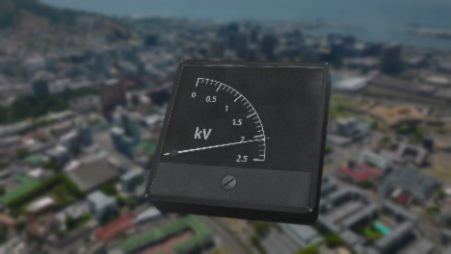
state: 2.1 kV
